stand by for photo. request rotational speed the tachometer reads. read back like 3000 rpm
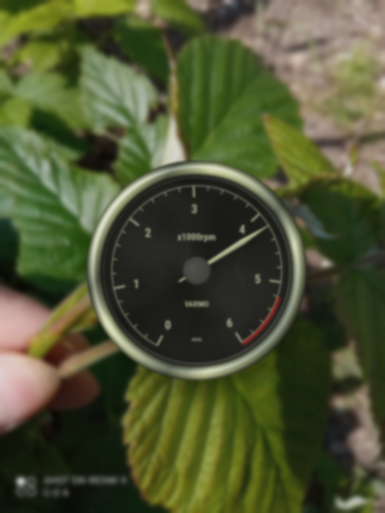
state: 4200 rpm
